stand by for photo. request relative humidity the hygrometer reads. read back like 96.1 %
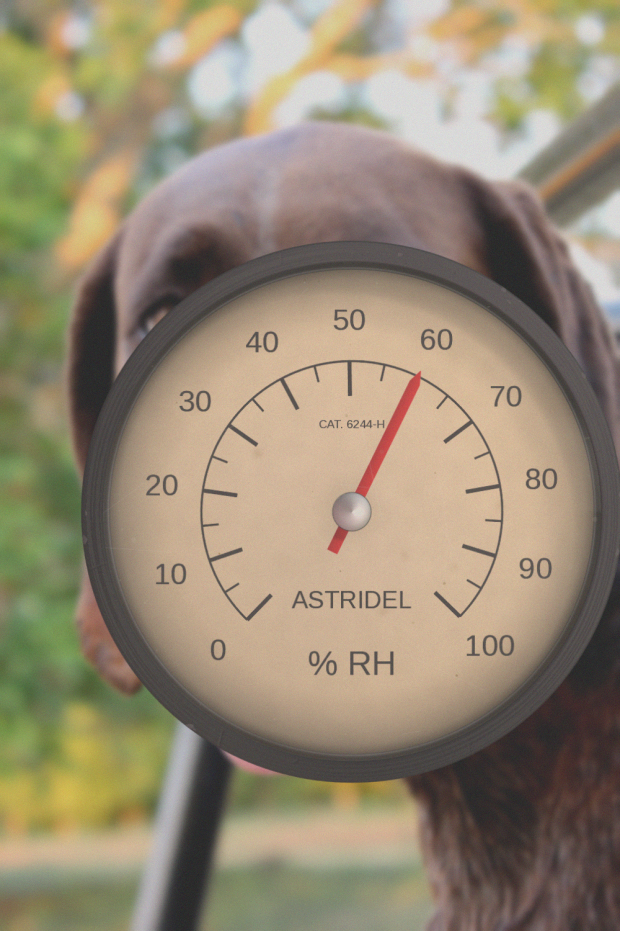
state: 60 %
